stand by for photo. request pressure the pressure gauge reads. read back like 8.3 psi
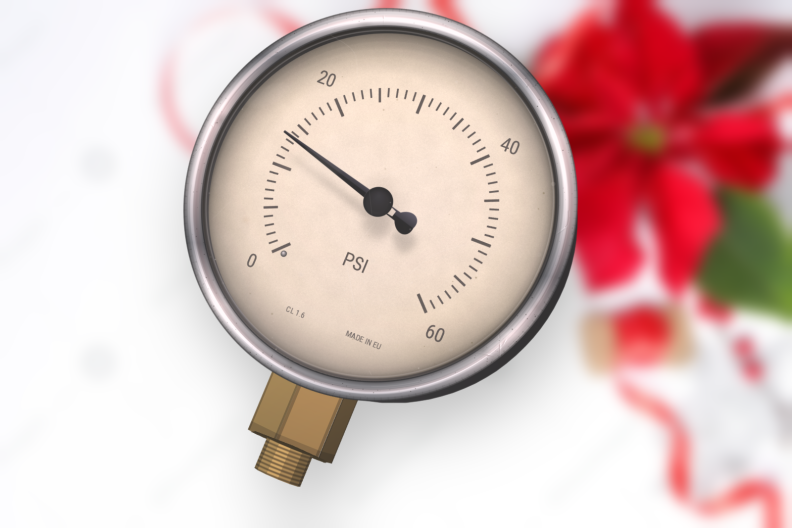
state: 13.5 psi
